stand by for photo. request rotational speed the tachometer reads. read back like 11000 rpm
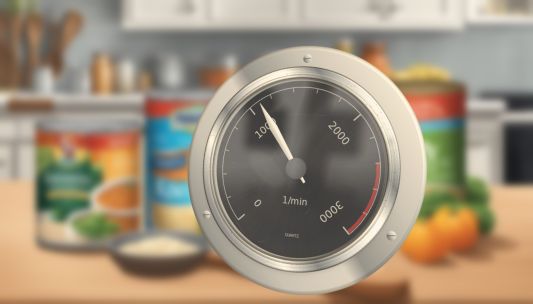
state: 1100 rpm
